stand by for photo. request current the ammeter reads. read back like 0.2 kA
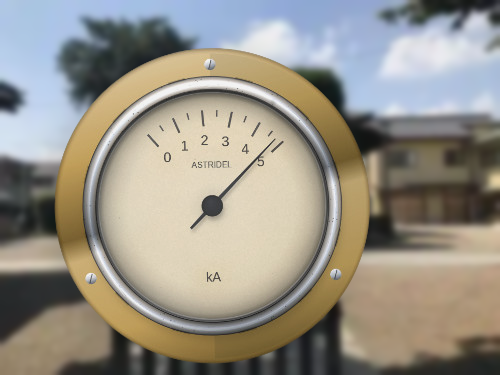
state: 4.75 kA
